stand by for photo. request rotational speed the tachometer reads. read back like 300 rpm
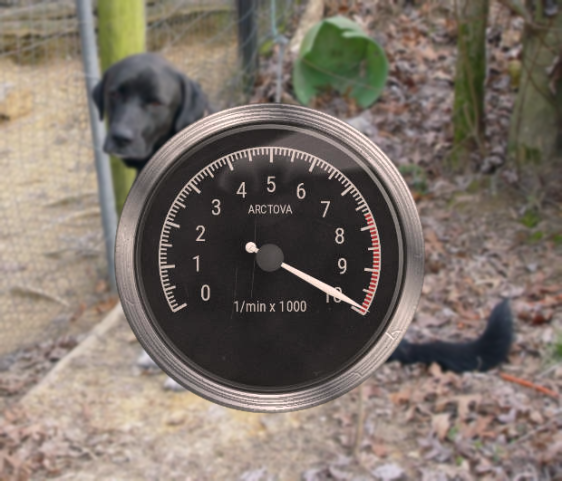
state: 9900 rpm
